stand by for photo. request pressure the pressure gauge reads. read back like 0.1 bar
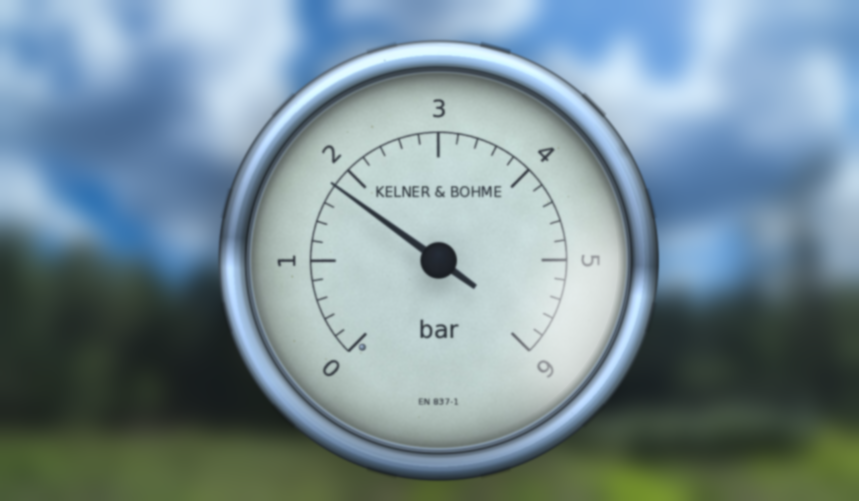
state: 1.8 bar
